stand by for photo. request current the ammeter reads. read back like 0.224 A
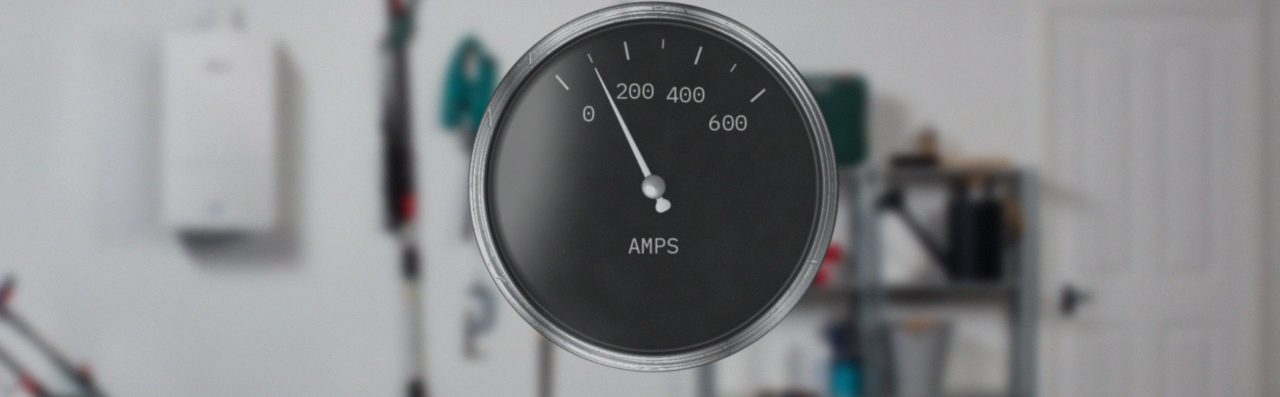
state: 100 A
